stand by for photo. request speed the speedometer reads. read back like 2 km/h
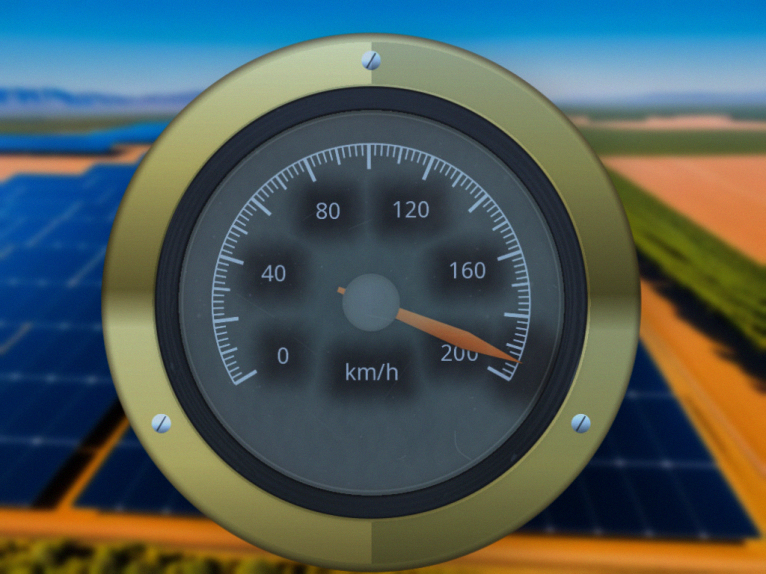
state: 194 km/h
